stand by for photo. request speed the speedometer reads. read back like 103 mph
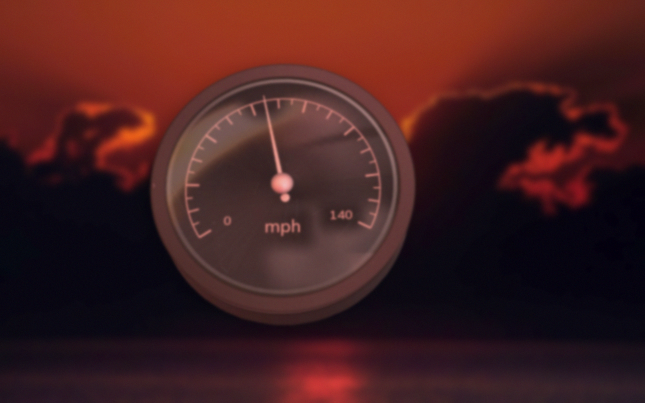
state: 65 mph
